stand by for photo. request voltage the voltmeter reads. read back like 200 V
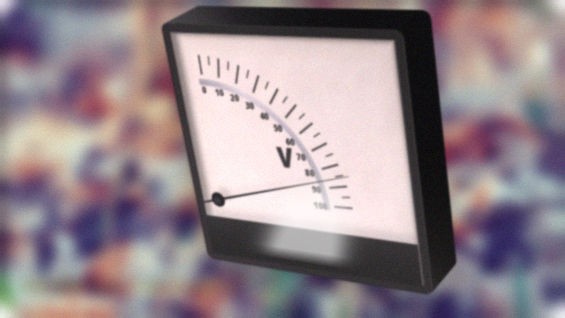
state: 85 V
